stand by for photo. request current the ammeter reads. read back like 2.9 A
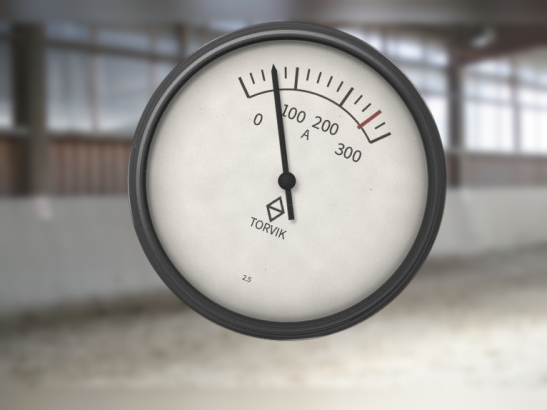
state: 60 A
